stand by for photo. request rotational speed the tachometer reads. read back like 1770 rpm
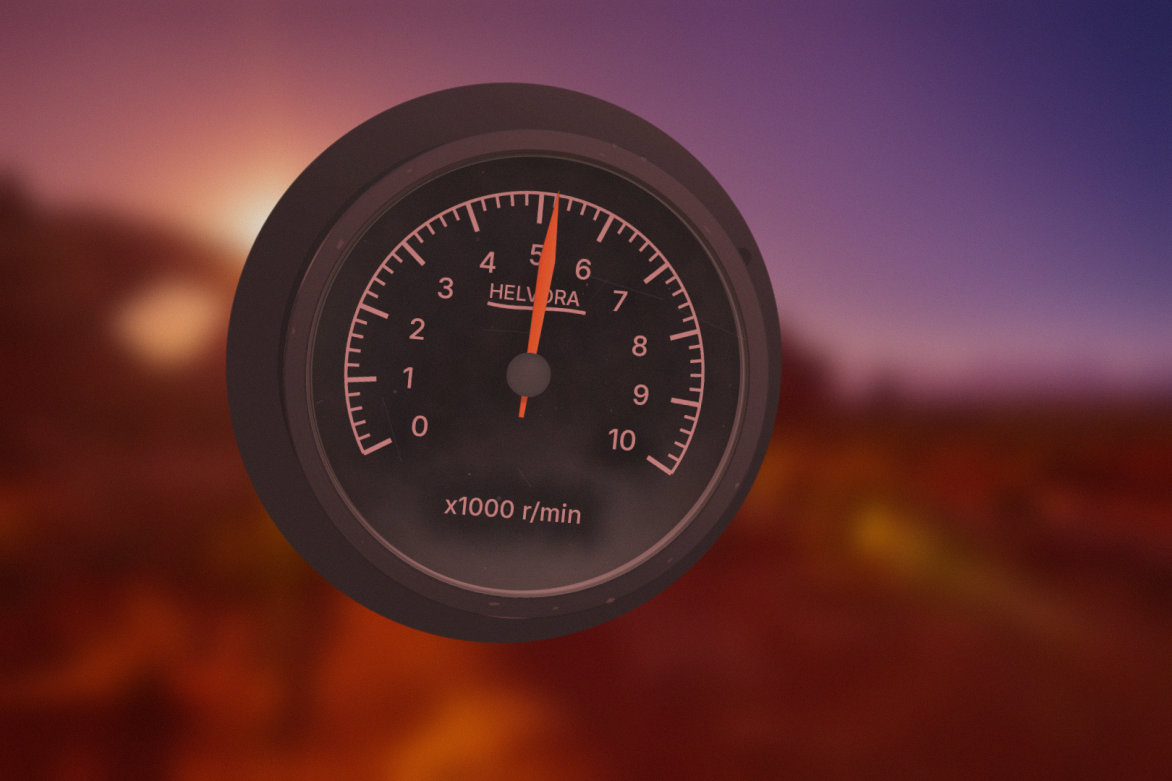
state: 5200 rpm
